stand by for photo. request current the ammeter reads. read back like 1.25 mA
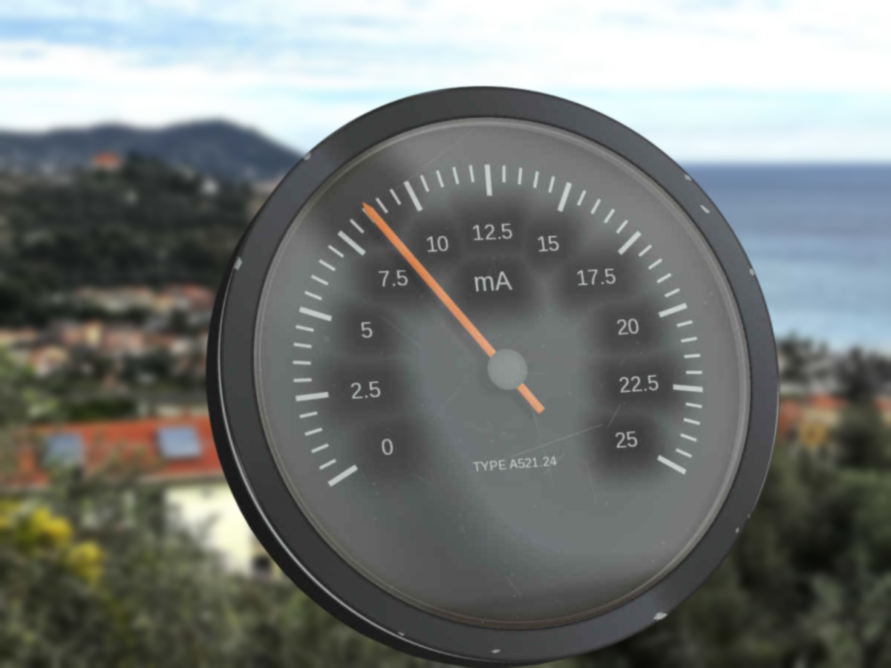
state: 8.5 mA
